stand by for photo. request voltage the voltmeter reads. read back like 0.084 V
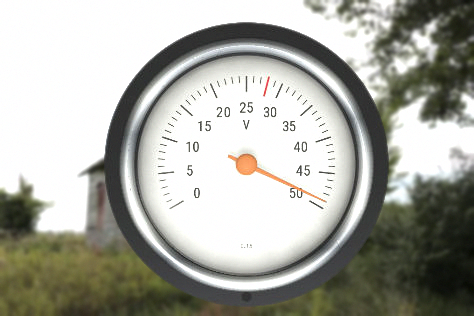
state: 49 V
